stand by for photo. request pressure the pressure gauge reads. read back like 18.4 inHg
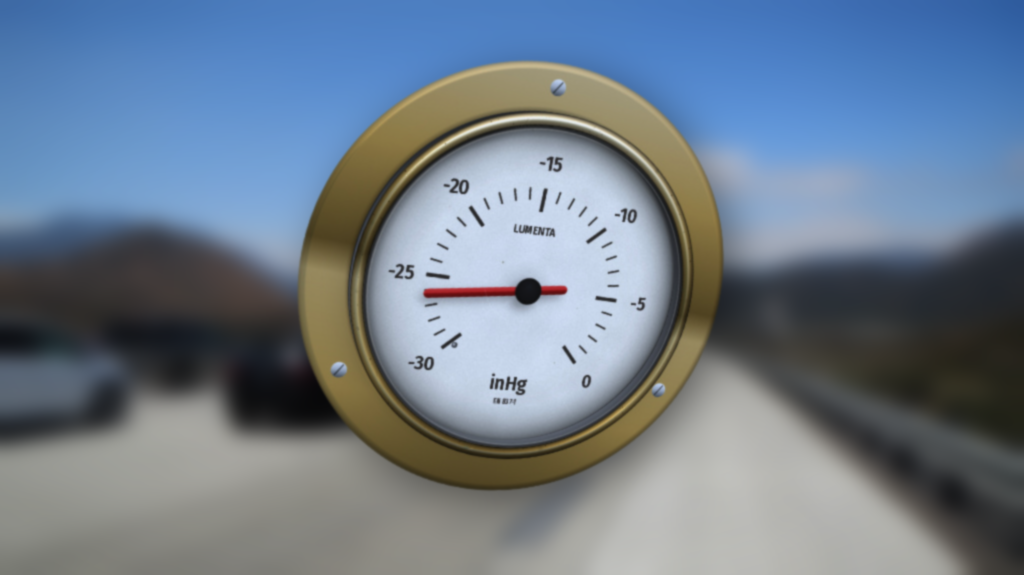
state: -26 inHg
